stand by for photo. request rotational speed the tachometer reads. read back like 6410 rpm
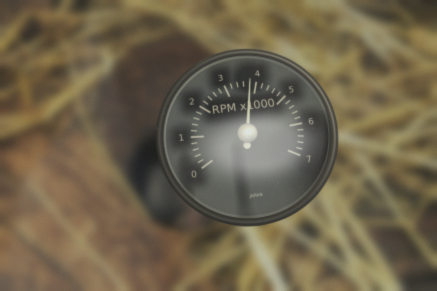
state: 3800 rpm
